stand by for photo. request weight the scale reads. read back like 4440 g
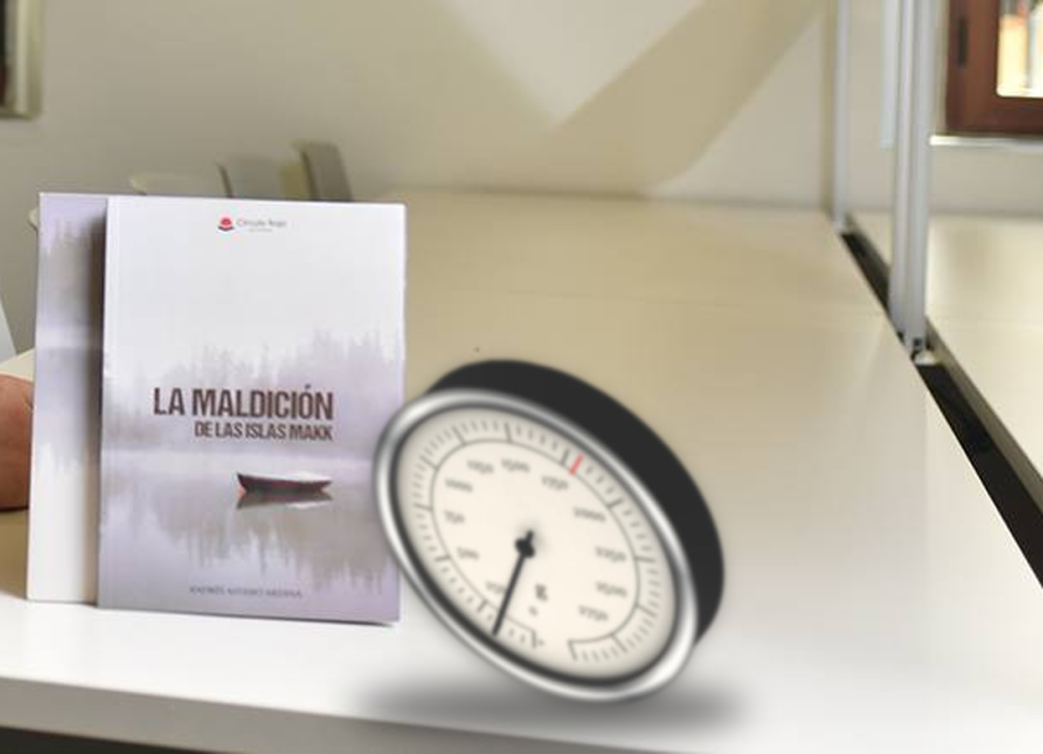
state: 150 g
